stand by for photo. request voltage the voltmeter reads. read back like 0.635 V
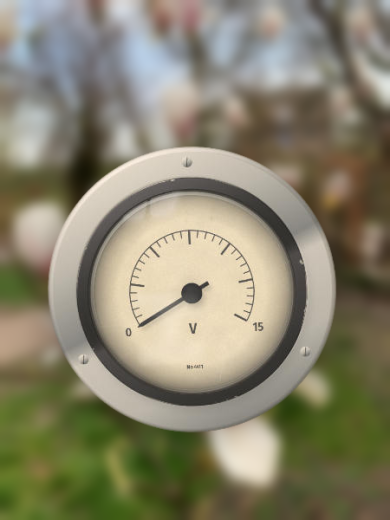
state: 0 V
